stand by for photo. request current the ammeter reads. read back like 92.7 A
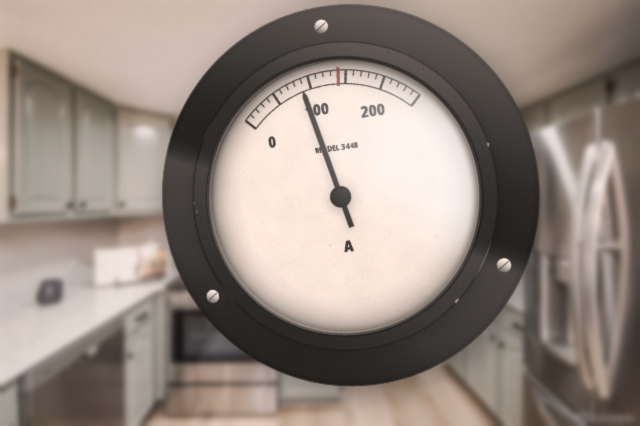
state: 90 A
